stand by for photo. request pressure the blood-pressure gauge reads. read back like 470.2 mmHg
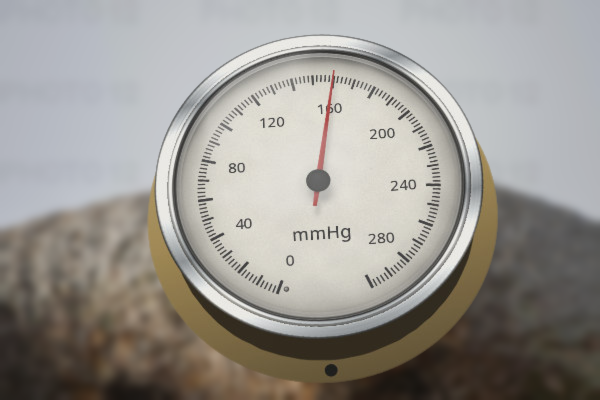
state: 160 mmHg
